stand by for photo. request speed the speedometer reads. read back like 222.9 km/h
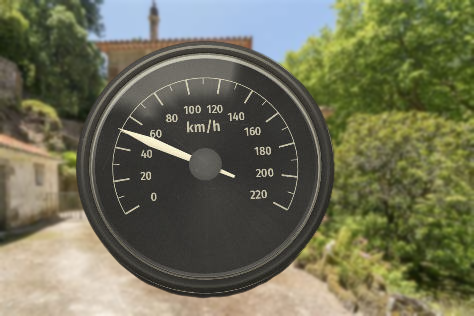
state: 50 km/h
